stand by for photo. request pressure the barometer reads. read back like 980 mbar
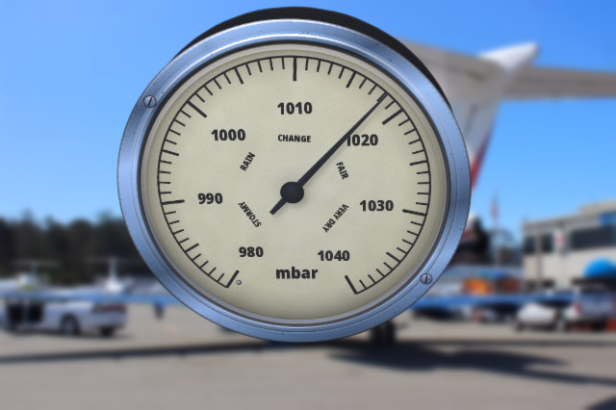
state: 1018 mbar
